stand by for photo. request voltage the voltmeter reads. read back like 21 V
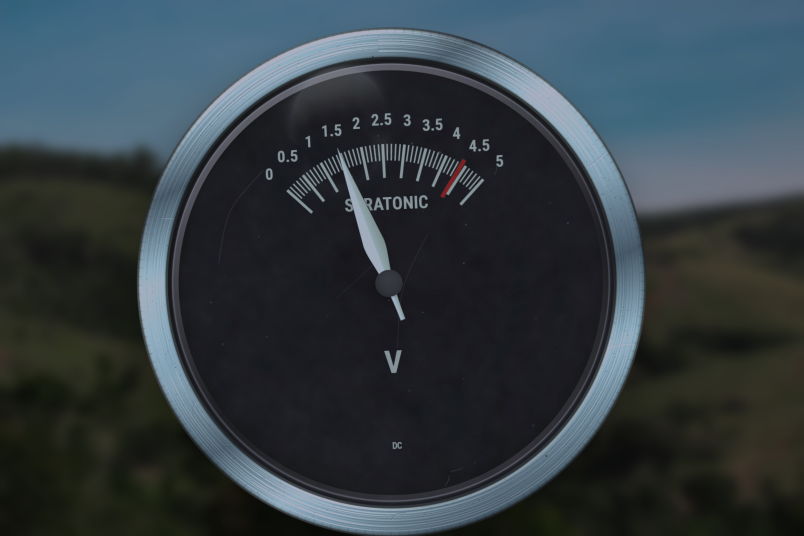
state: 1.5 V
